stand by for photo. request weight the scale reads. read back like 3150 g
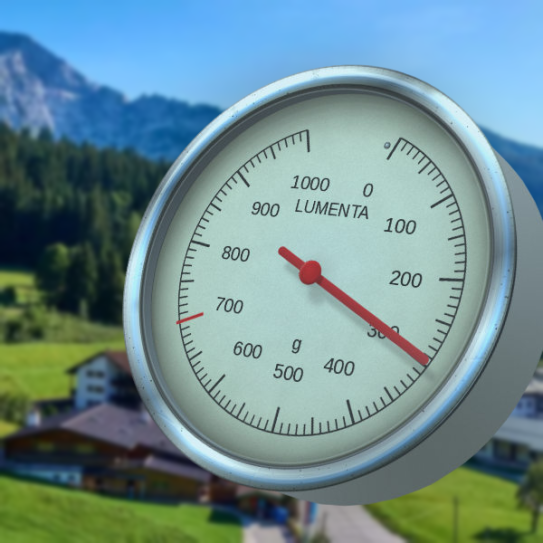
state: 295 g
